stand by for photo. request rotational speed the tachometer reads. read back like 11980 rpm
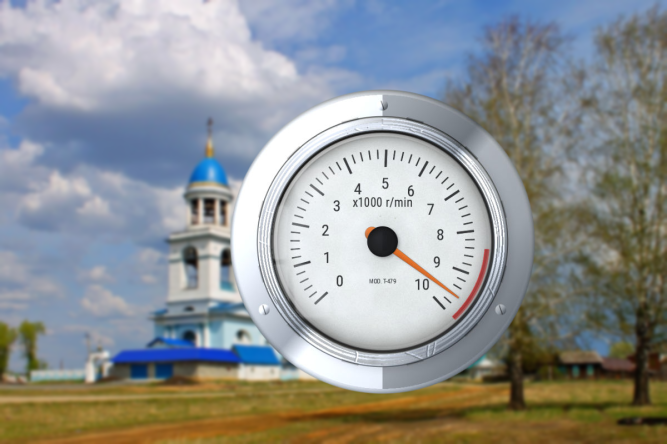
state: 9600 rpm
